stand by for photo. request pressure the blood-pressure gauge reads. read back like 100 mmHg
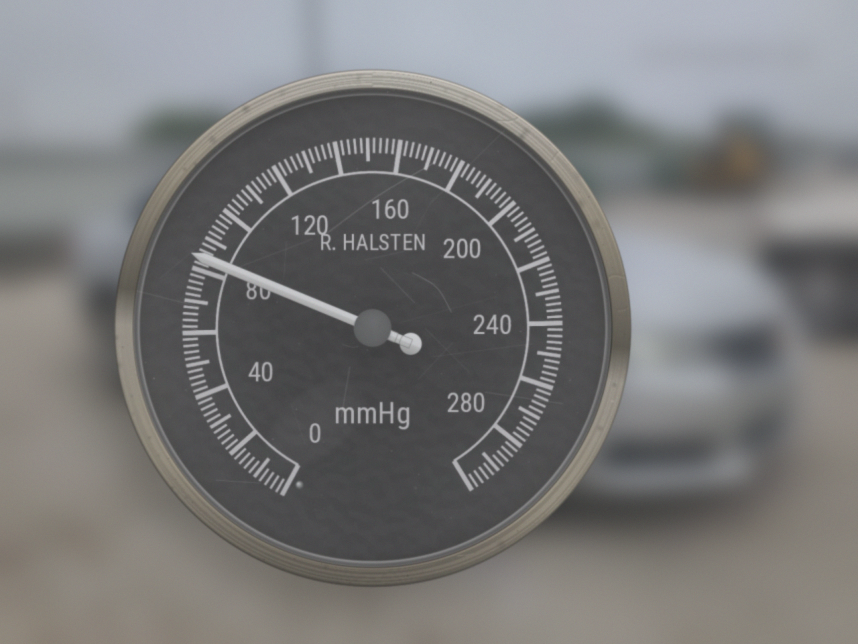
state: 84 mmHg
